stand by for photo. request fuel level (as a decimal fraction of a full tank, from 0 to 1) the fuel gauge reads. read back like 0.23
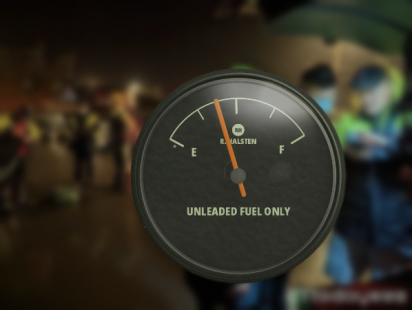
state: 0.375
